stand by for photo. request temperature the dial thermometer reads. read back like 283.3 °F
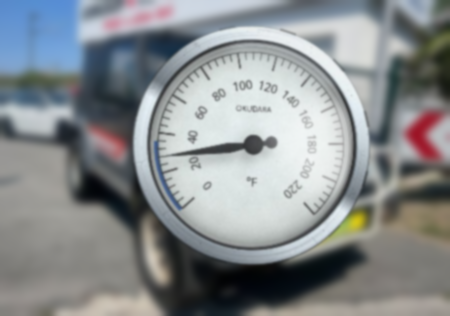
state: 28 °F
